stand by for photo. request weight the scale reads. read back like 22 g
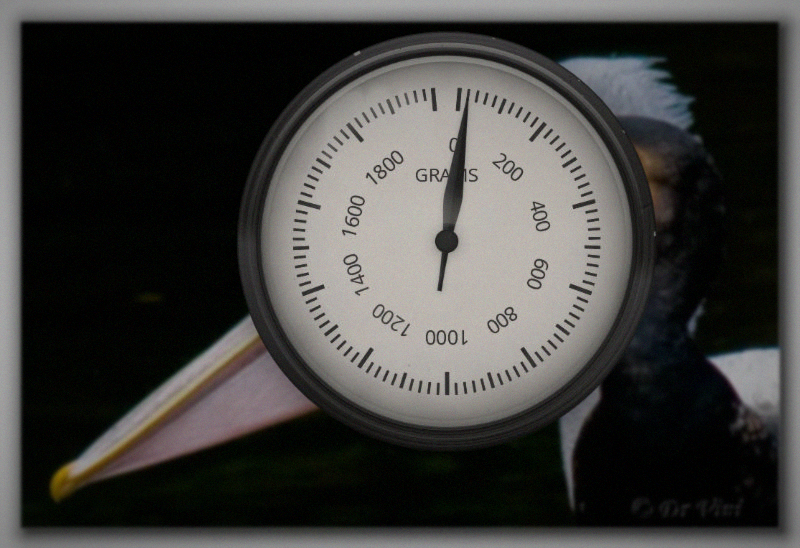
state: 20 g
